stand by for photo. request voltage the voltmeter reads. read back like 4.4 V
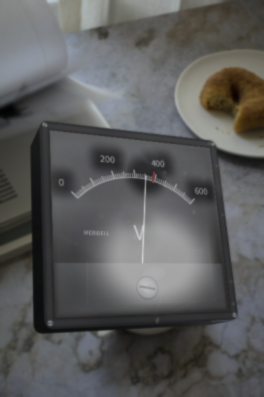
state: 350 V
